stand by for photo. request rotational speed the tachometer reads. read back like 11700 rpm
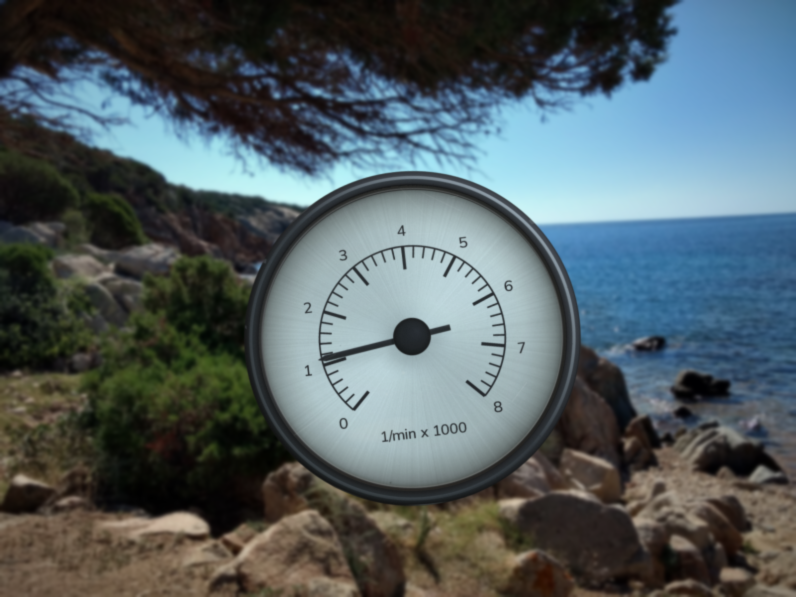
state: 1100 rpm
